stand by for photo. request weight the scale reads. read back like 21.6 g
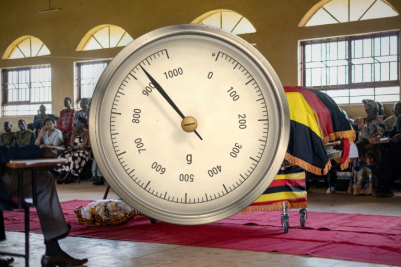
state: 930 g
